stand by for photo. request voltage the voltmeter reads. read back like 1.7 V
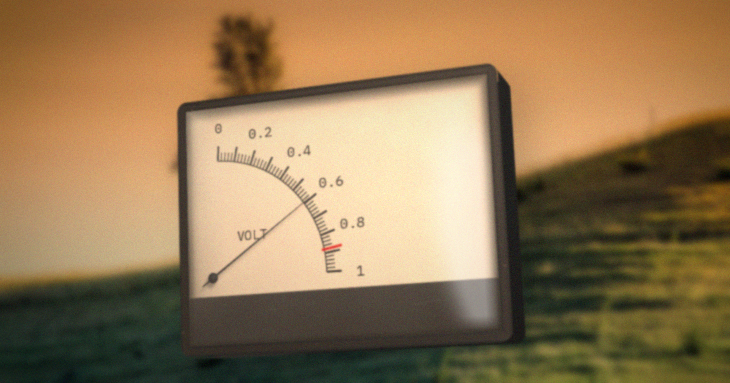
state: 0.6 V
